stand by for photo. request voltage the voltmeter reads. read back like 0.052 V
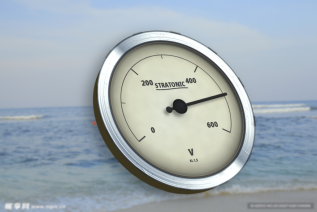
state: 500 V
